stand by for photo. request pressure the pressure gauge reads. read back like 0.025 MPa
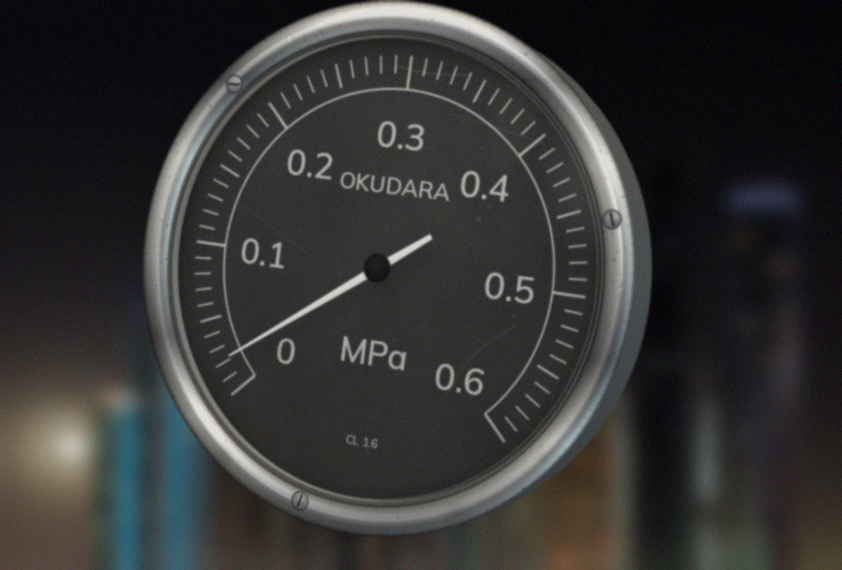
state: 0.02 MPa
